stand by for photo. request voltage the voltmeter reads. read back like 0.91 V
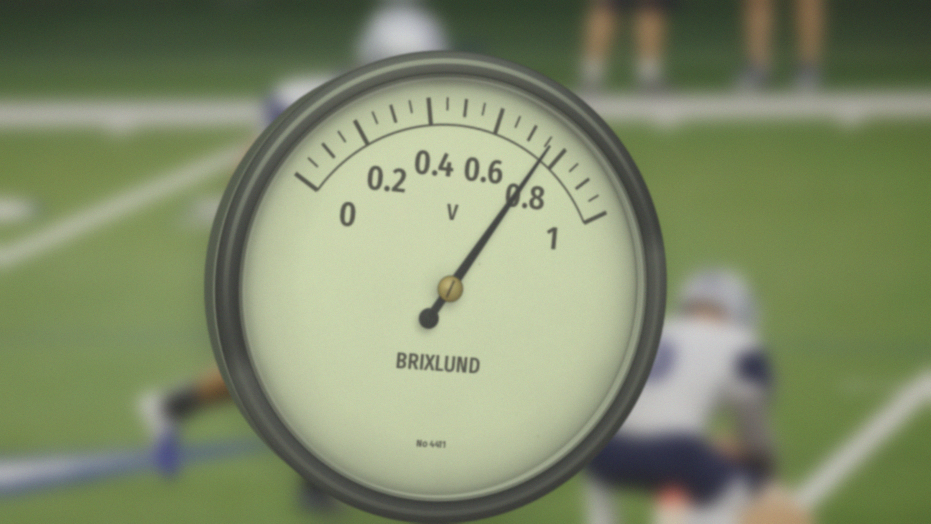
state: 0.75 V
